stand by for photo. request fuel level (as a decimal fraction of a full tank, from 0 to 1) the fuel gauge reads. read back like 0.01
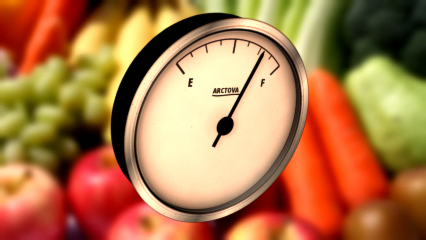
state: 0.75
